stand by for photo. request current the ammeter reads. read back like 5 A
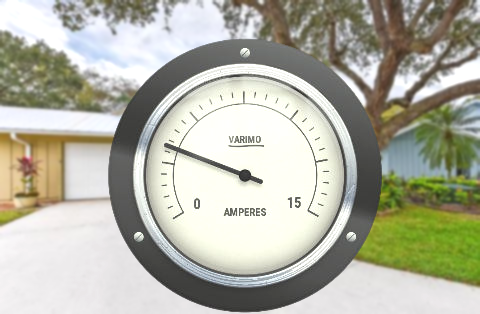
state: 3.25 A
